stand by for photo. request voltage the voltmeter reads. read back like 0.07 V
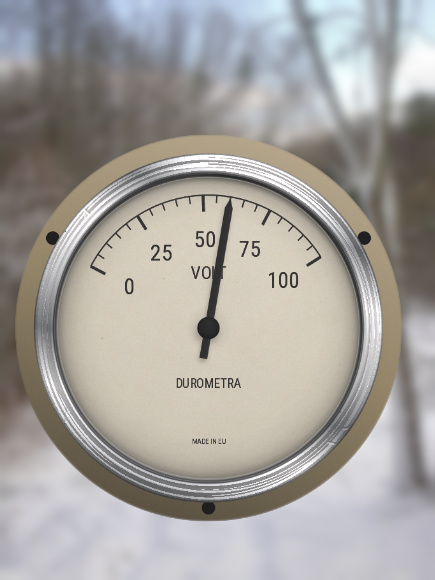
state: 60 V
